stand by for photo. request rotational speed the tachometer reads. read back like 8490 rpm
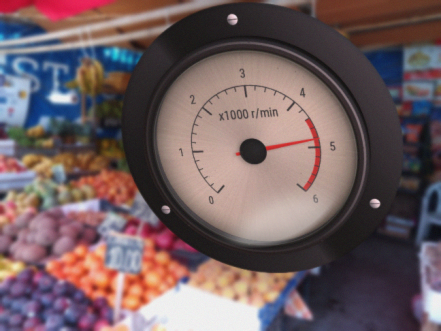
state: 4800 rpm
